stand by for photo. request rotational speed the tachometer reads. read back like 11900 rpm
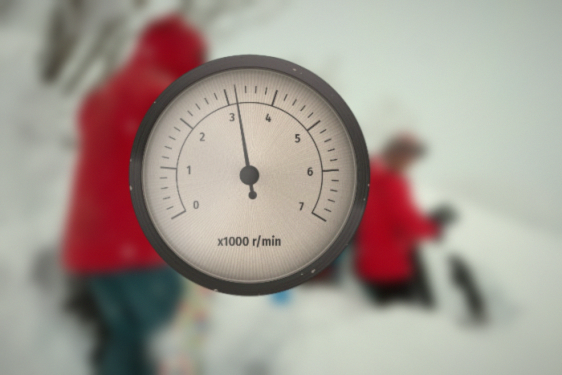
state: 3200 rpm
